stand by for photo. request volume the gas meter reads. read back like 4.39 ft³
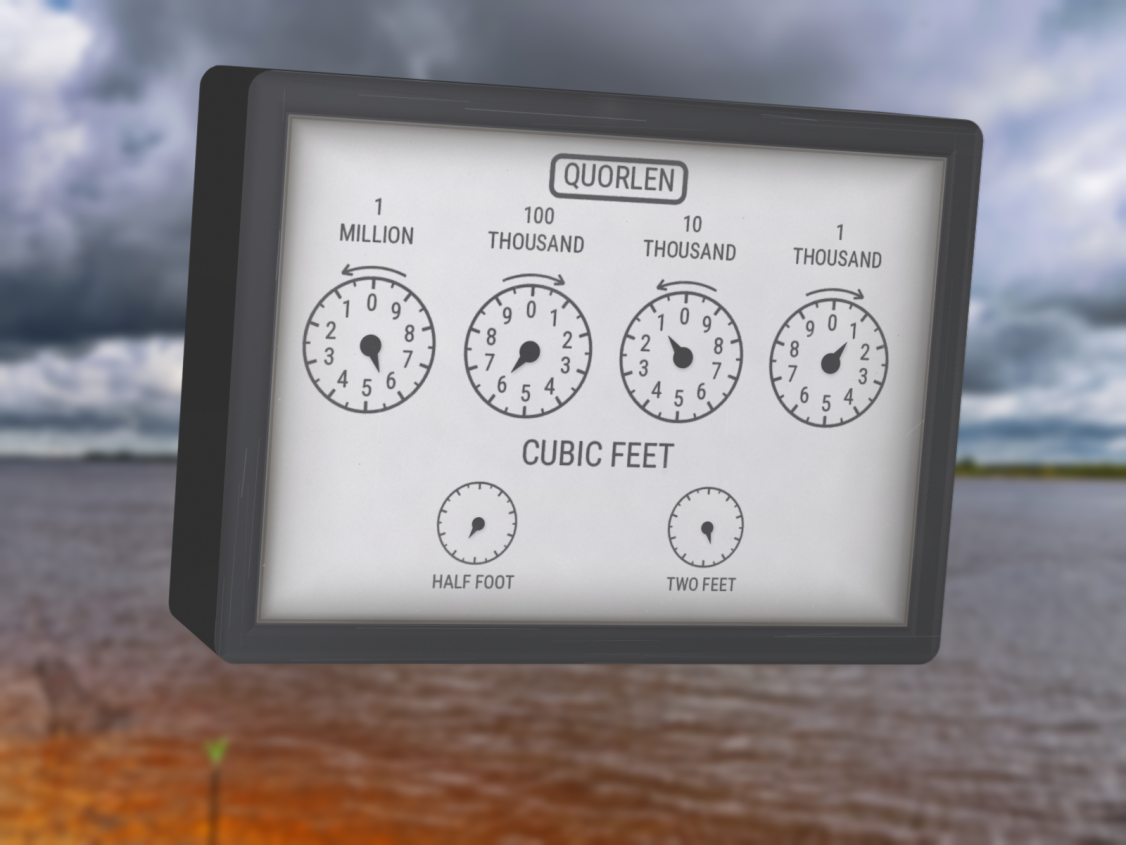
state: 561100 ft³
